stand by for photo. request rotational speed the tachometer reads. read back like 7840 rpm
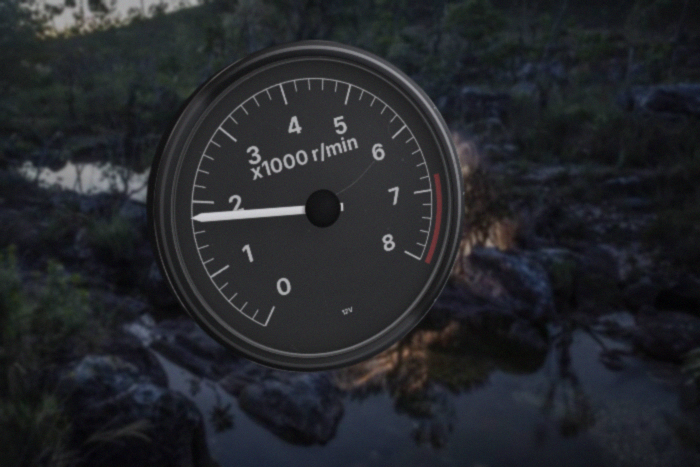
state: 1800 rpm
